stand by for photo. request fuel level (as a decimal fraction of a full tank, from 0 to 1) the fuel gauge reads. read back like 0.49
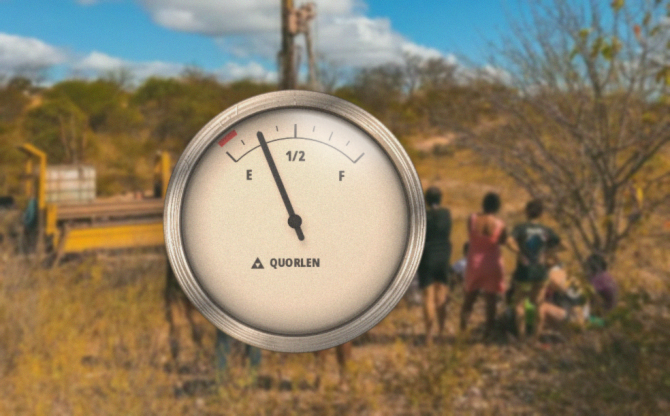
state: 0.25
